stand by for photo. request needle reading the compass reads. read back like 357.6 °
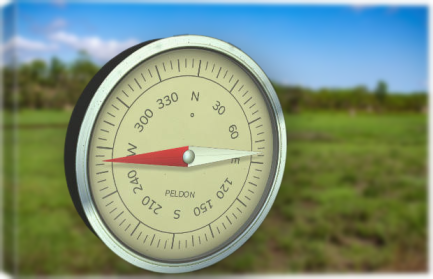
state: 262.5 °
